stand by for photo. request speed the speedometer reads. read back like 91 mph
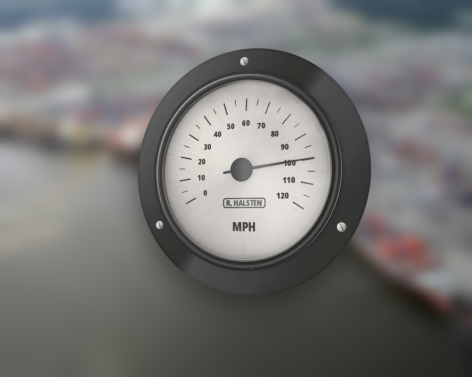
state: 100 mph
